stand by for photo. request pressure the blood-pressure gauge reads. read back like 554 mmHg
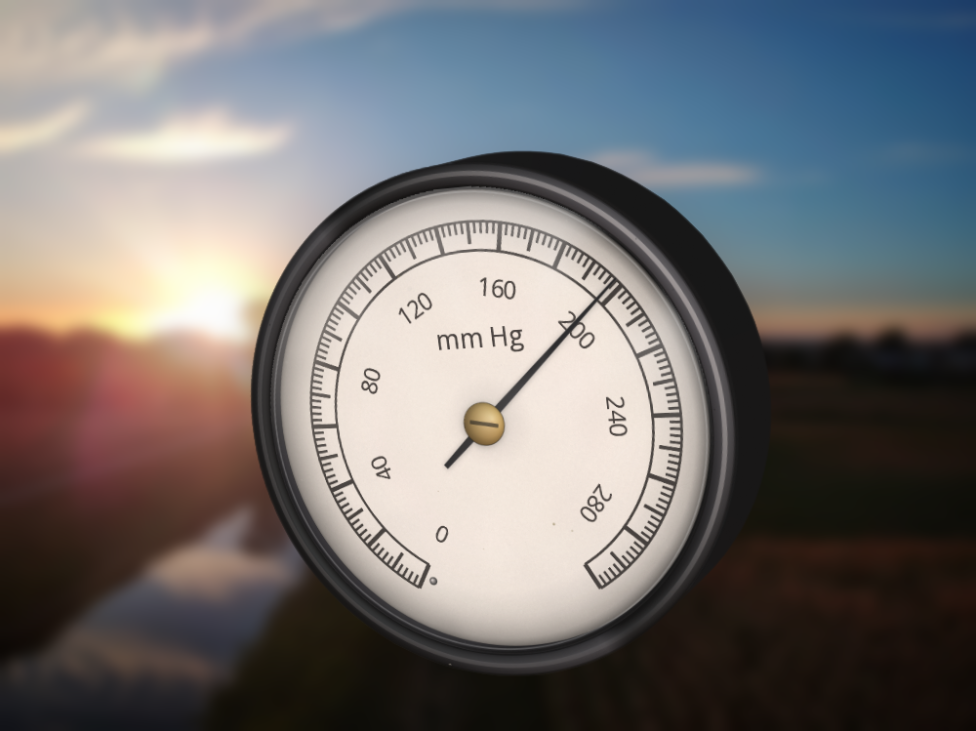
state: 198 mmHg
